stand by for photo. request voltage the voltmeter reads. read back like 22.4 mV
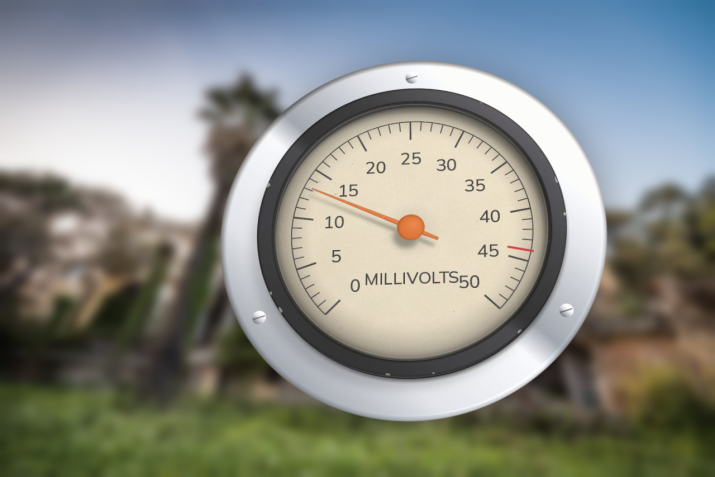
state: 13 mV
